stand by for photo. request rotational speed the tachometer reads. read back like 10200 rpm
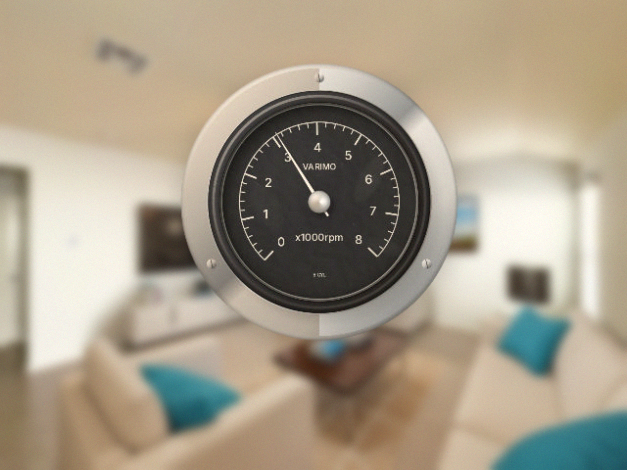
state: 3100 rpm
